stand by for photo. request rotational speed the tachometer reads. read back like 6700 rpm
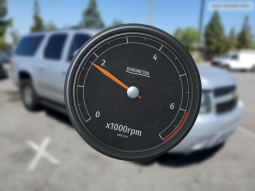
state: 1750 rpm
